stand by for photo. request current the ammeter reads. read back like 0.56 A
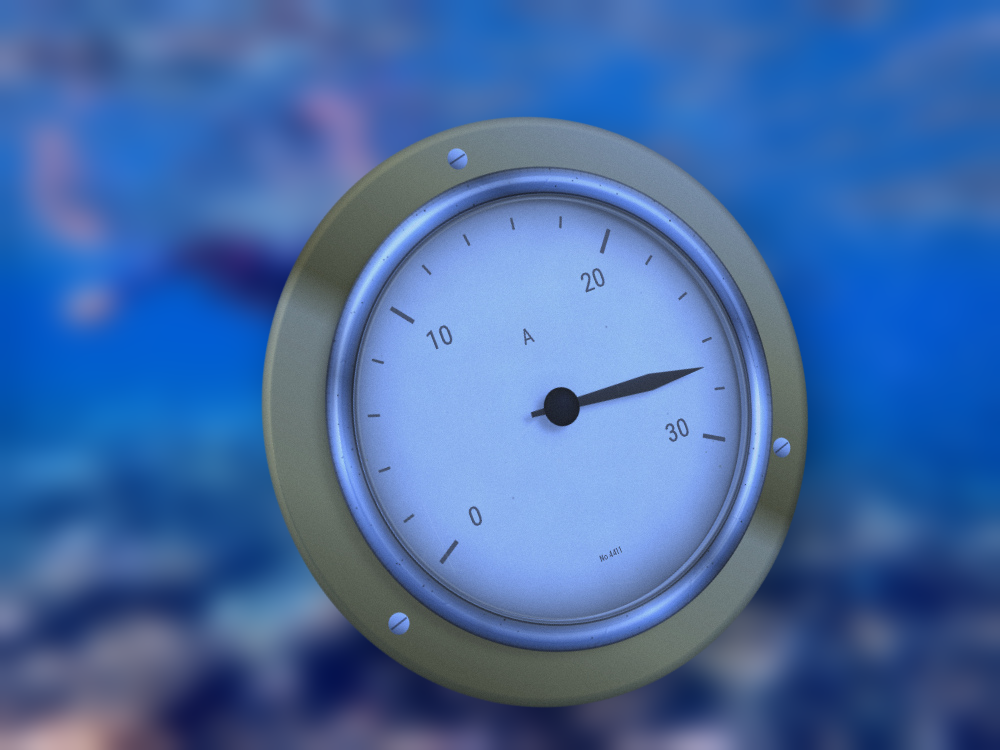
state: 27 A
